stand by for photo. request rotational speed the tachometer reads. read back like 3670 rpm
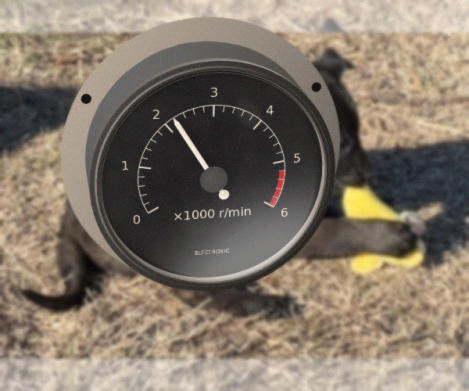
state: 2200 rpm
